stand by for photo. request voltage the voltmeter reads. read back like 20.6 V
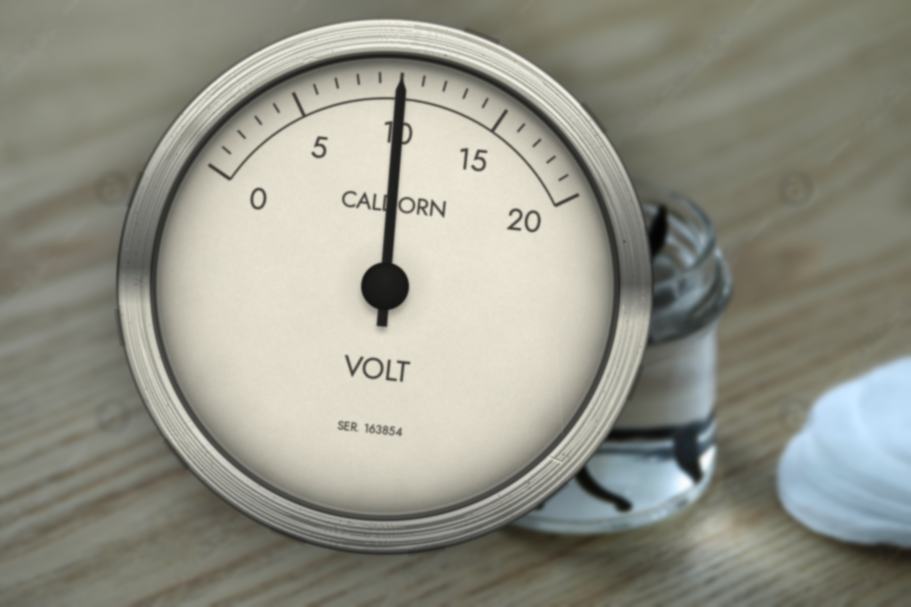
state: 10 V
